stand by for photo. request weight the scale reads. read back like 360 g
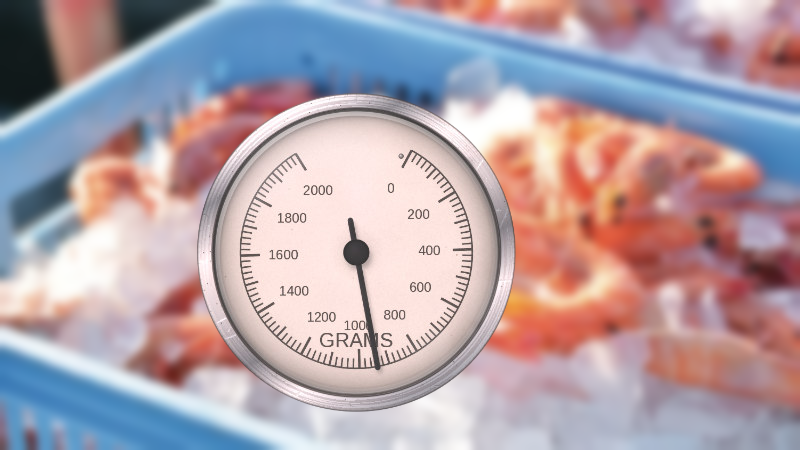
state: 940 g
